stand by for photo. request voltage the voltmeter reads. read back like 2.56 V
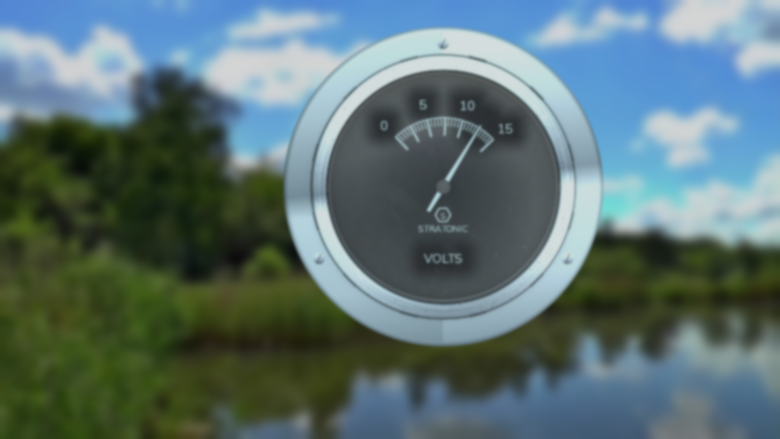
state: 12.5 V
